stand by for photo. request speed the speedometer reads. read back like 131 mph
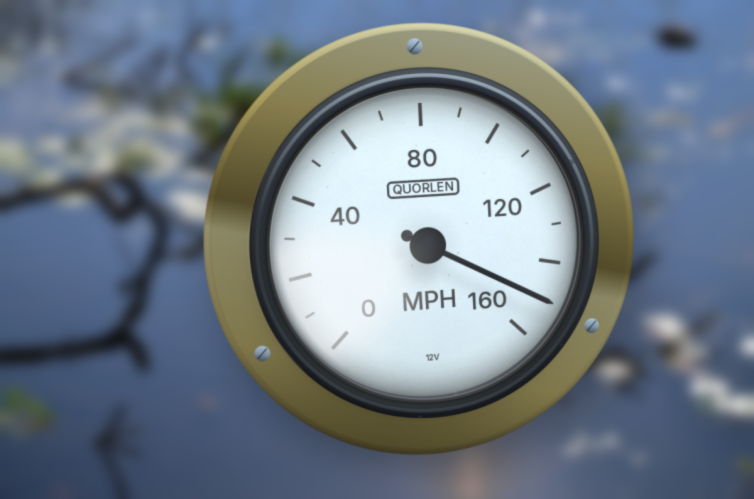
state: 150 mph
